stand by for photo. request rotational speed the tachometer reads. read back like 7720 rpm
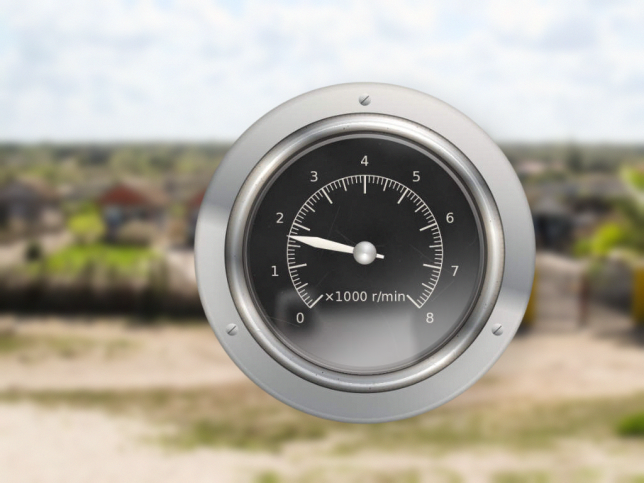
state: 1700 rpm
